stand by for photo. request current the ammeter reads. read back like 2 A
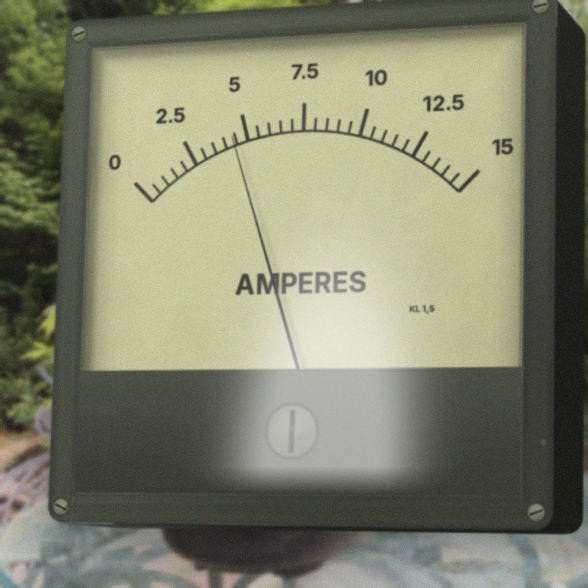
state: 4.5 A
